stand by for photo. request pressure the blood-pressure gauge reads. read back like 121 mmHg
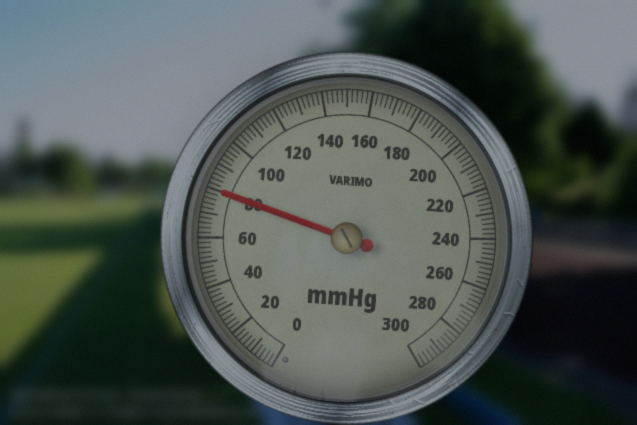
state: 80 mmHg
